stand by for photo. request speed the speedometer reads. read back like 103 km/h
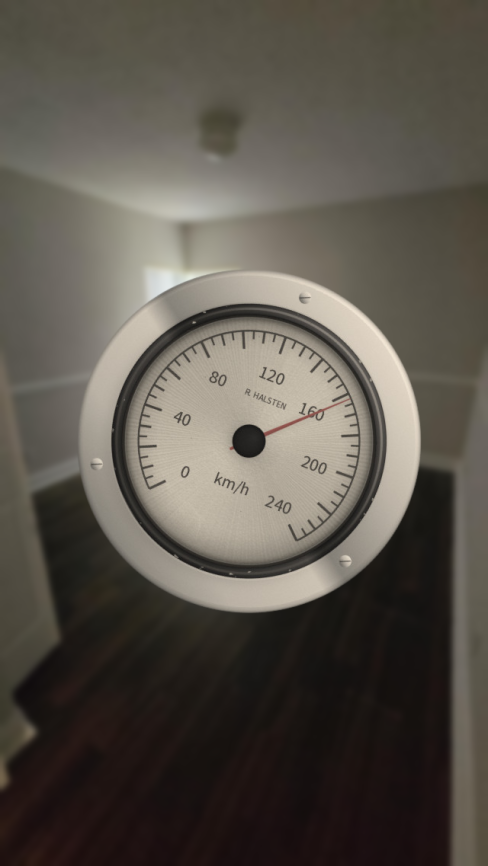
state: 162.5 km/h
